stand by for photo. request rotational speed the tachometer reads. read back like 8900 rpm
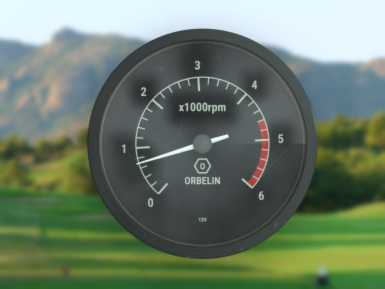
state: 700 rpm
